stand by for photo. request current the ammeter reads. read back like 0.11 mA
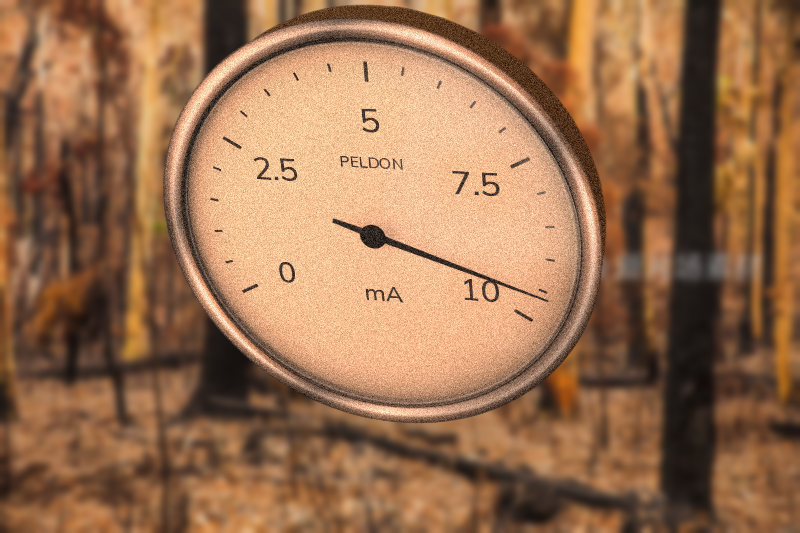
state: 9.5 mA
